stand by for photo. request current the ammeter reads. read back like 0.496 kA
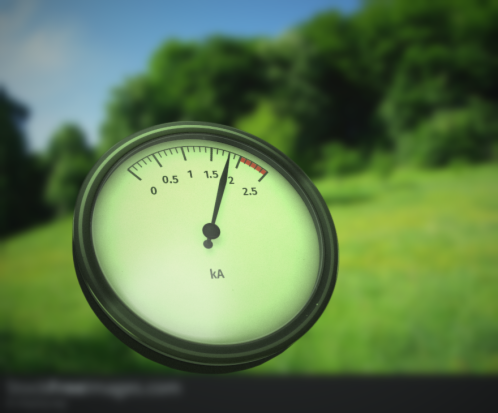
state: 1.8 kA
